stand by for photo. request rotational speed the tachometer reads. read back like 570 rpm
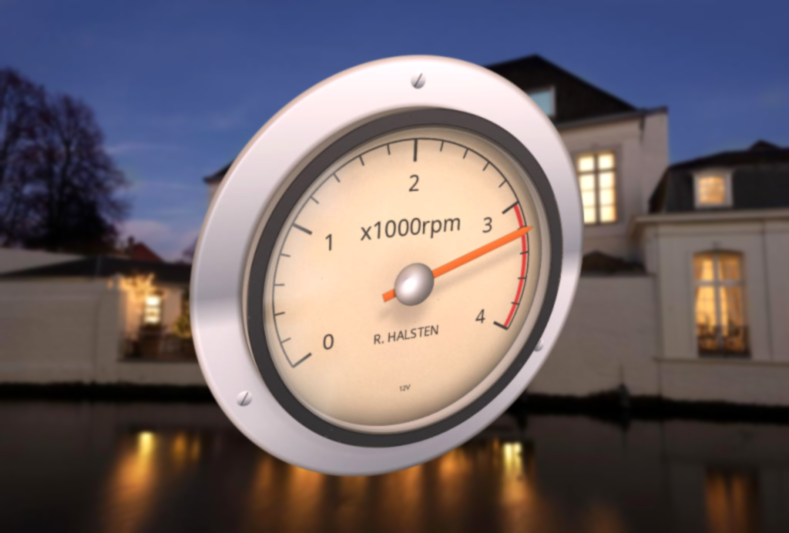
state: 3200 rpm
